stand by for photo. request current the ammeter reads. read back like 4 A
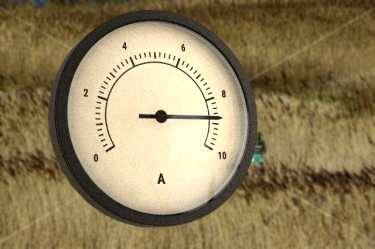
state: 8.8 A
